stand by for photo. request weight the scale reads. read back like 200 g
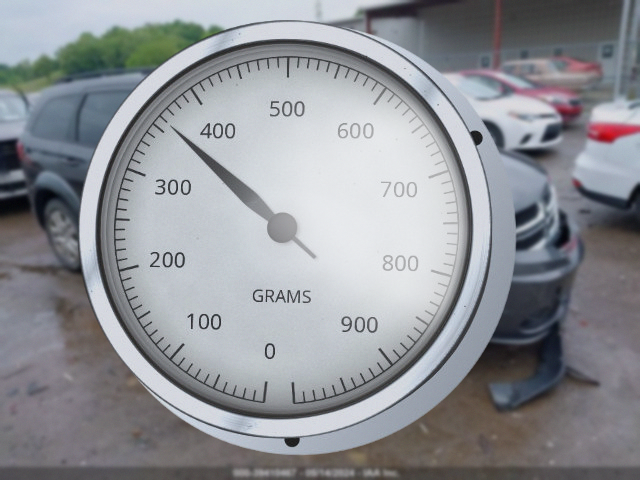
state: 360 g
